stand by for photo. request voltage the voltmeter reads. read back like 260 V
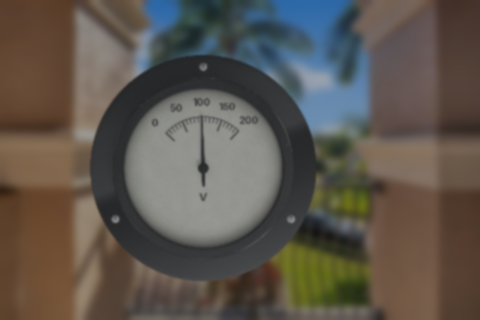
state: 100 V
